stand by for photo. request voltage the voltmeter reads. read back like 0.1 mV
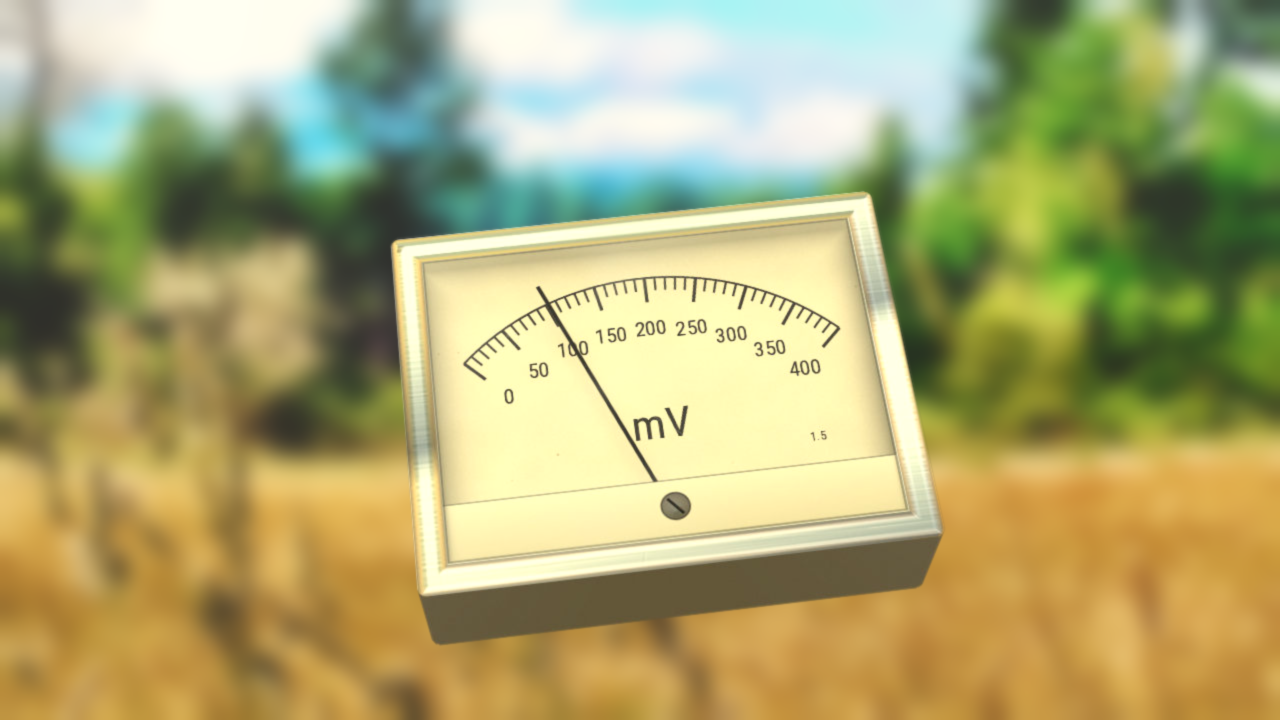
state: 100 mV
